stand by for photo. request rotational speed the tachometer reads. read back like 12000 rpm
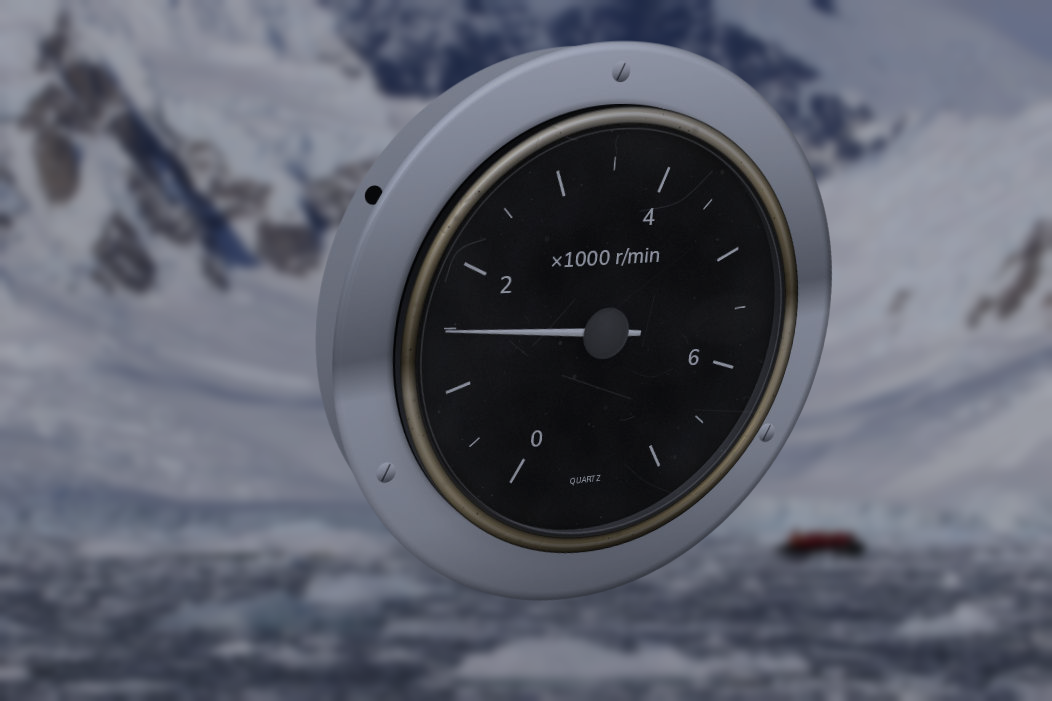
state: 1500 rpm
